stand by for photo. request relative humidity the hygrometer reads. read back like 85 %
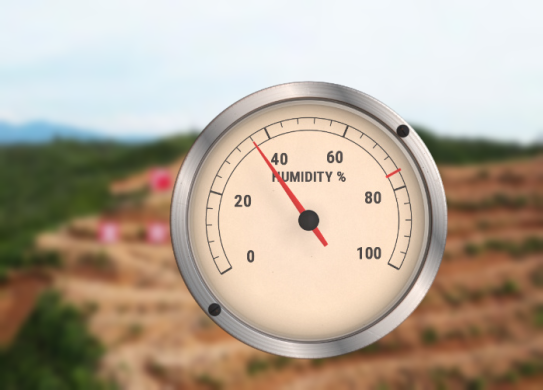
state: 36 %
